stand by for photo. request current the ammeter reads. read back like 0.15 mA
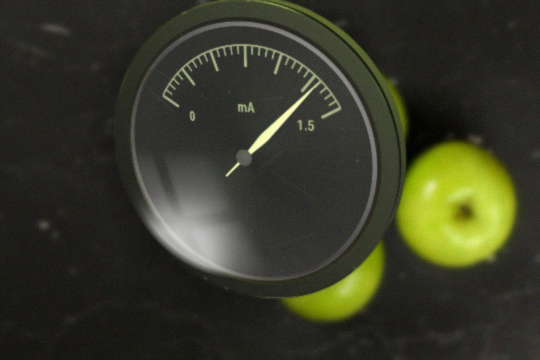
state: 1.3 mA
